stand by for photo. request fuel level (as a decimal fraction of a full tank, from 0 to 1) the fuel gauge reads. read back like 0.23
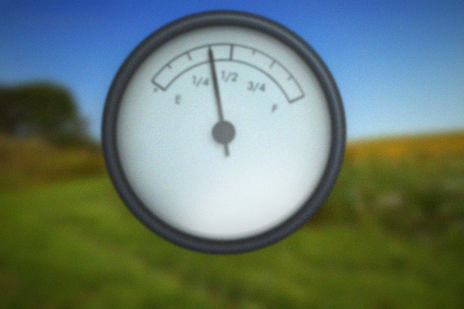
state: 0.375
